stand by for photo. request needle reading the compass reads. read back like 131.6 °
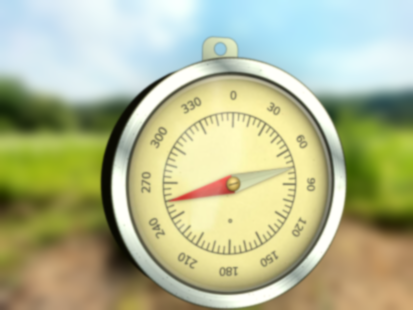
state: 255 °
